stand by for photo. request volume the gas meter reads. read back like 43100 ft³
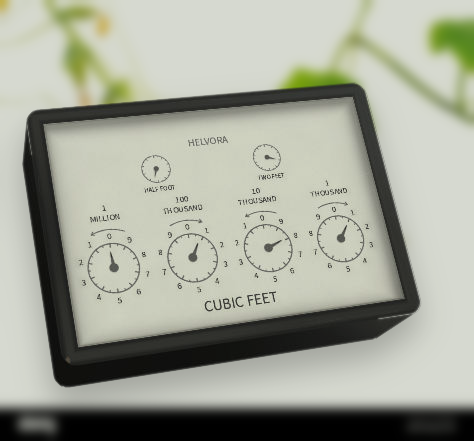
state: 8100 ft³
